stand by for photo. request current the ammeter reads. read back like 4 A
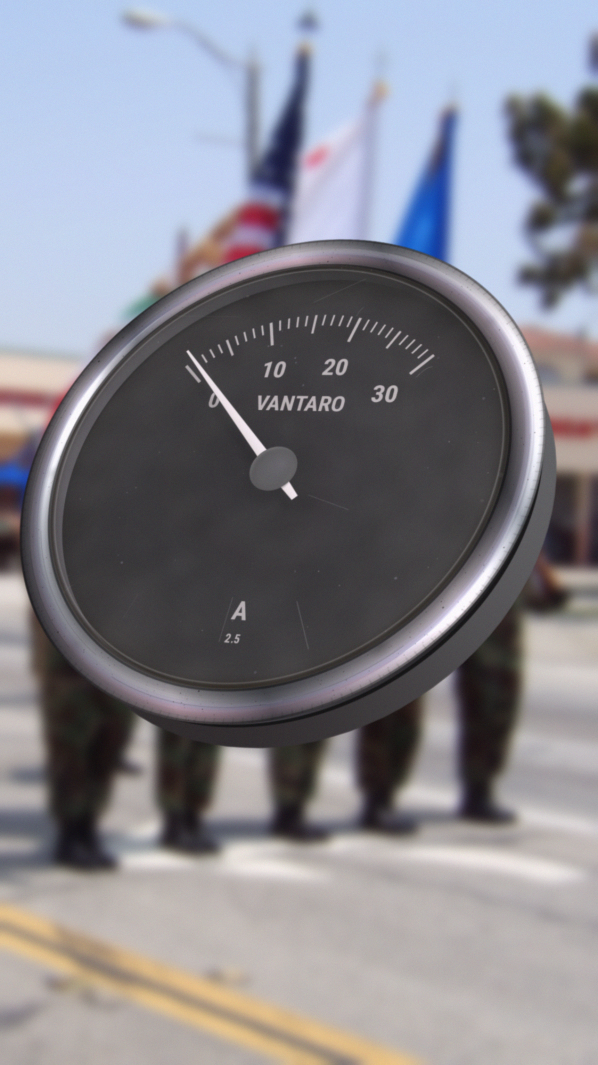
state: 1 A
